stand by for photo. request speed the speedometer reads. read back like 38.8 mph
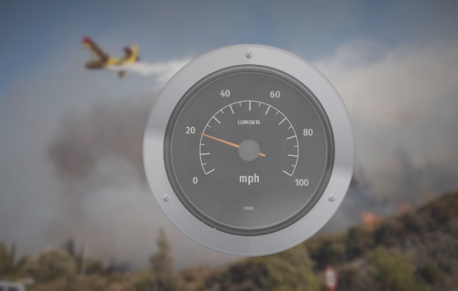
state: 20 mph
